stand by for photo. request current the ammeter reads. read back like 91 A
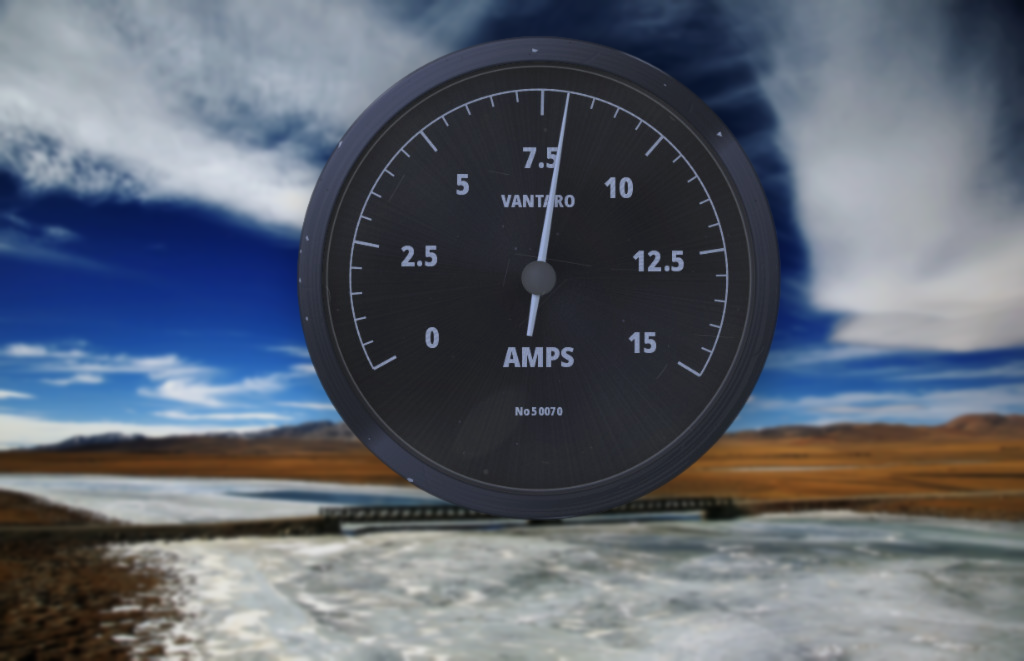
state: 8 A
